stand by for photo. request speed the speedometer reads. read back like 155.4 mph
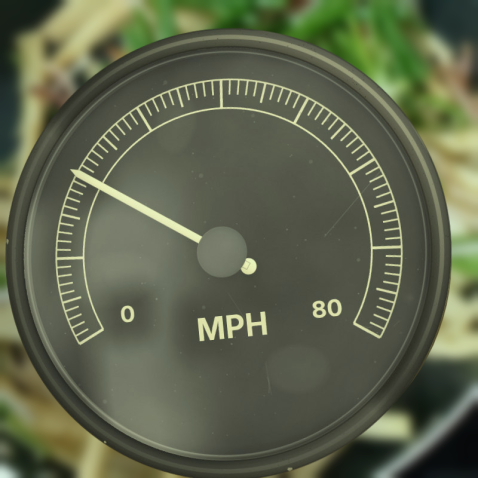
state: 20 mph
